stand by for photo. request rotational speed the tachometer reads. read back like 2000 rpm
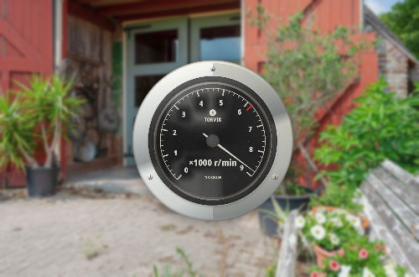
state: 8800 rpm
